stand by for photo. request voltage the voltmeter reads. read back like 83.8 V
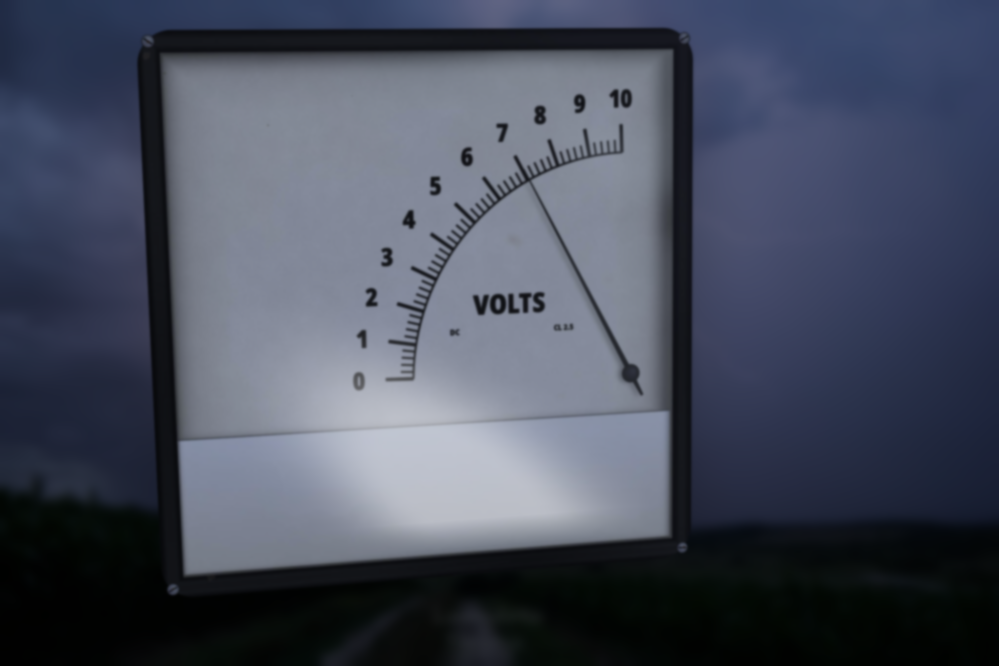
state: 7 V
